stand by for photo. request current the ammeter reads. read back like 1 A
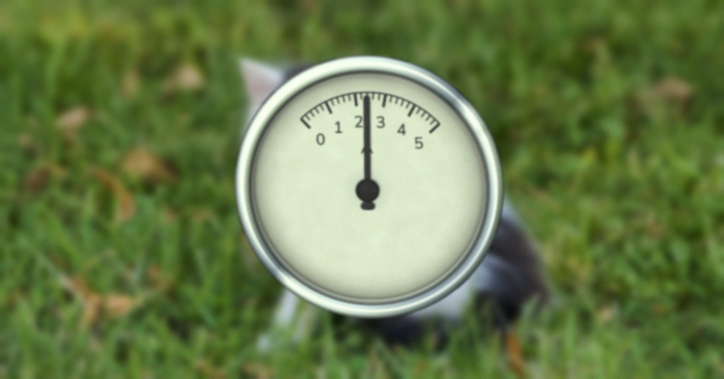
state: 2.4 A
